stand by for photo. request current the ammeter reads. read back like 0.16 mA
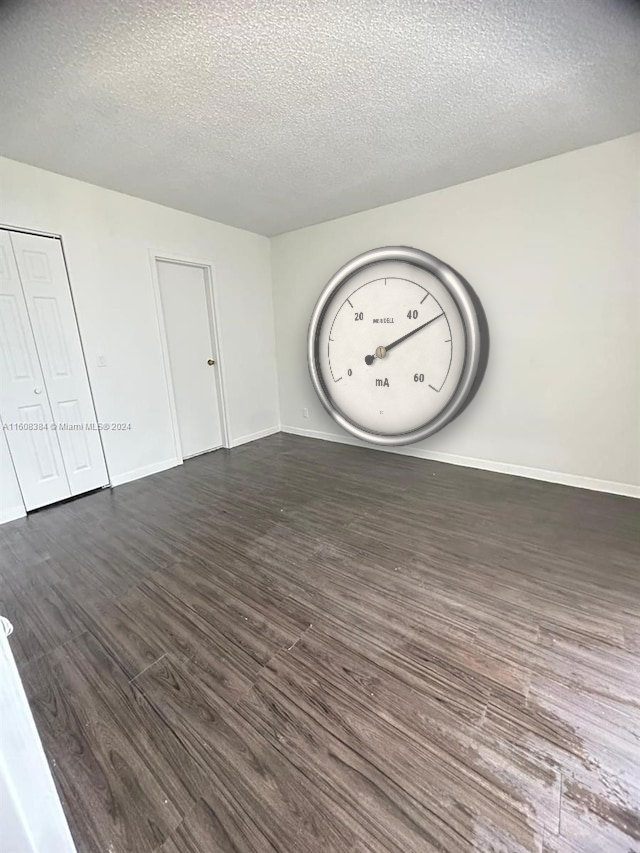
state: 45 mA
